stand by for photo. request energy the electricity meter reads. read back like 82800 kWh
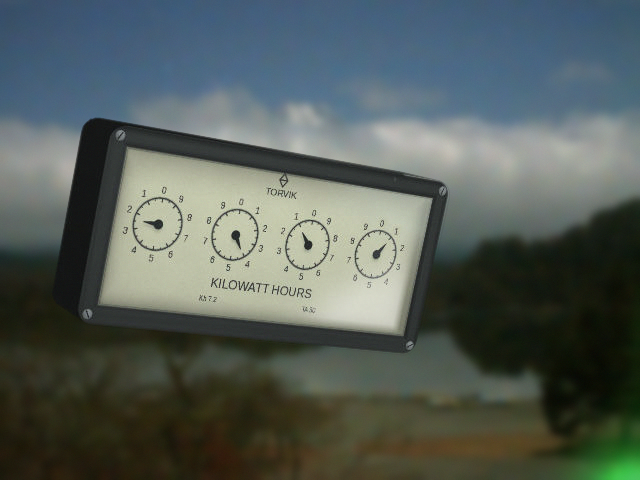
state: 2411 kWh
